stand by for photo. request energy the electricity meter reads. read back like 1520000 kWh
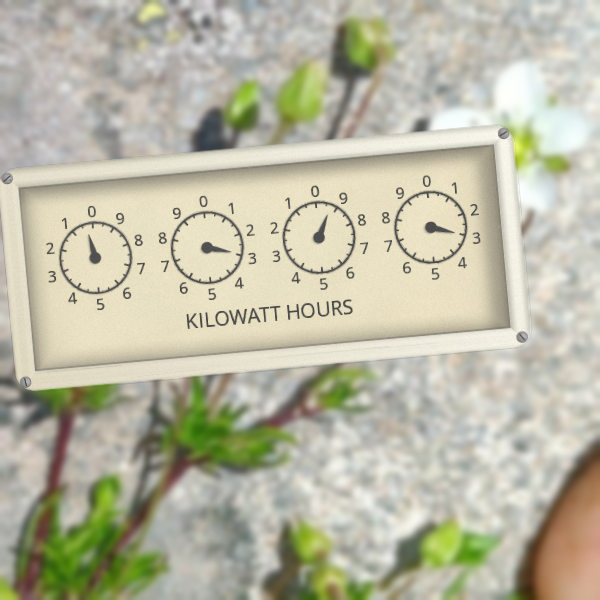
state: 293 kWh
